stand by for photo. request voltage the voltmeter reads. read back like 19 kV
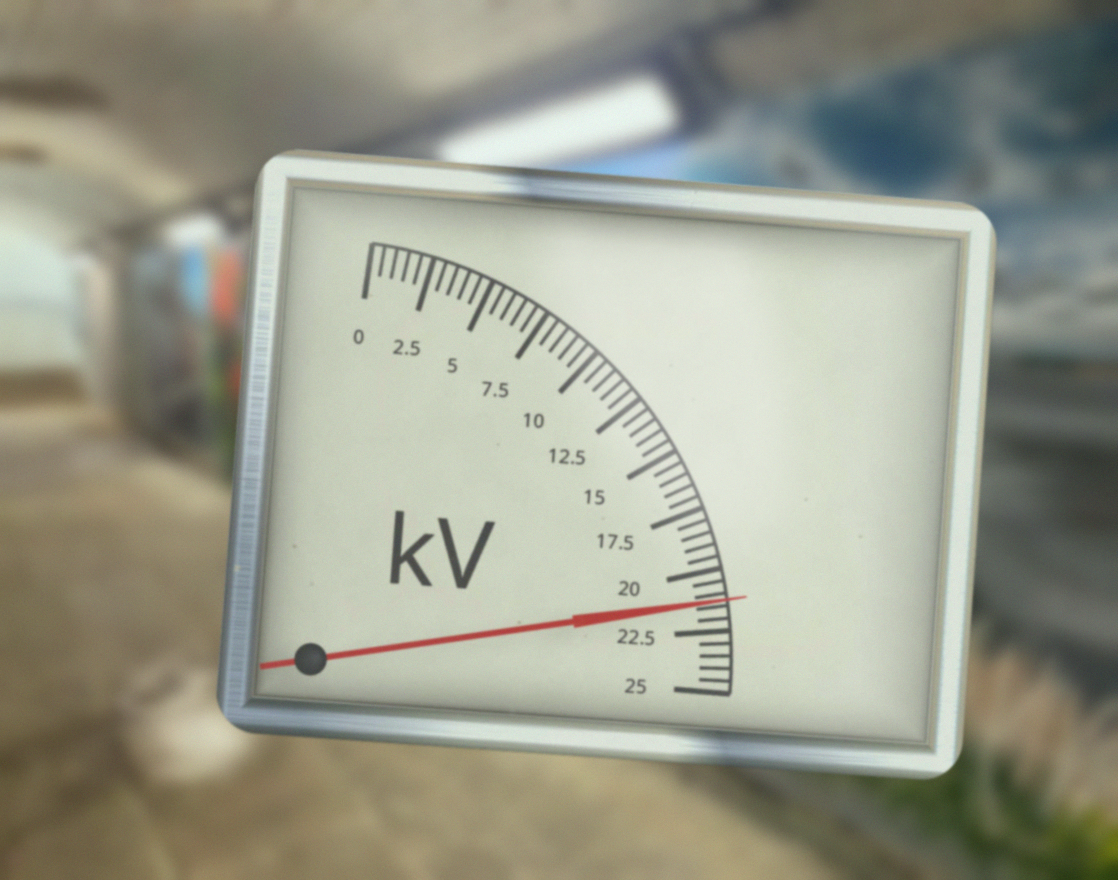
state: 21.25 kV
